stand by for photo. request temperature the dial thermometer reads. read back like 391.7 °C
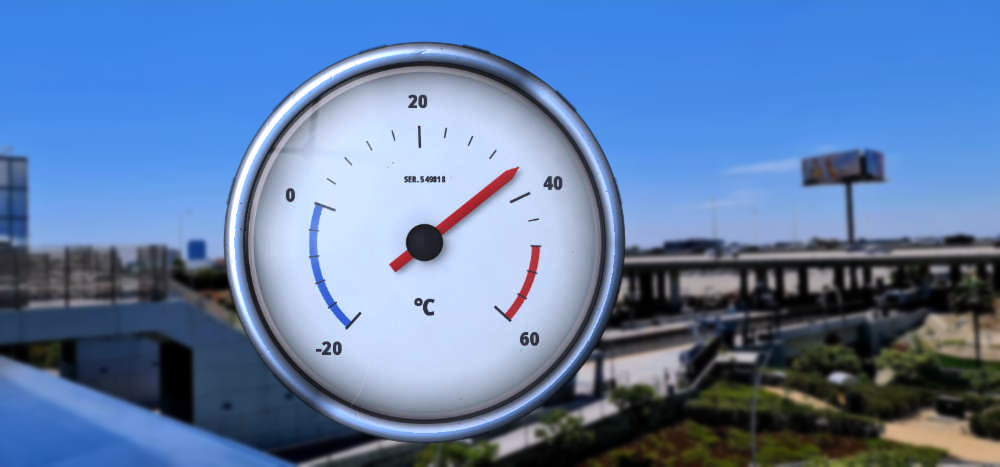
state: 36 °C
